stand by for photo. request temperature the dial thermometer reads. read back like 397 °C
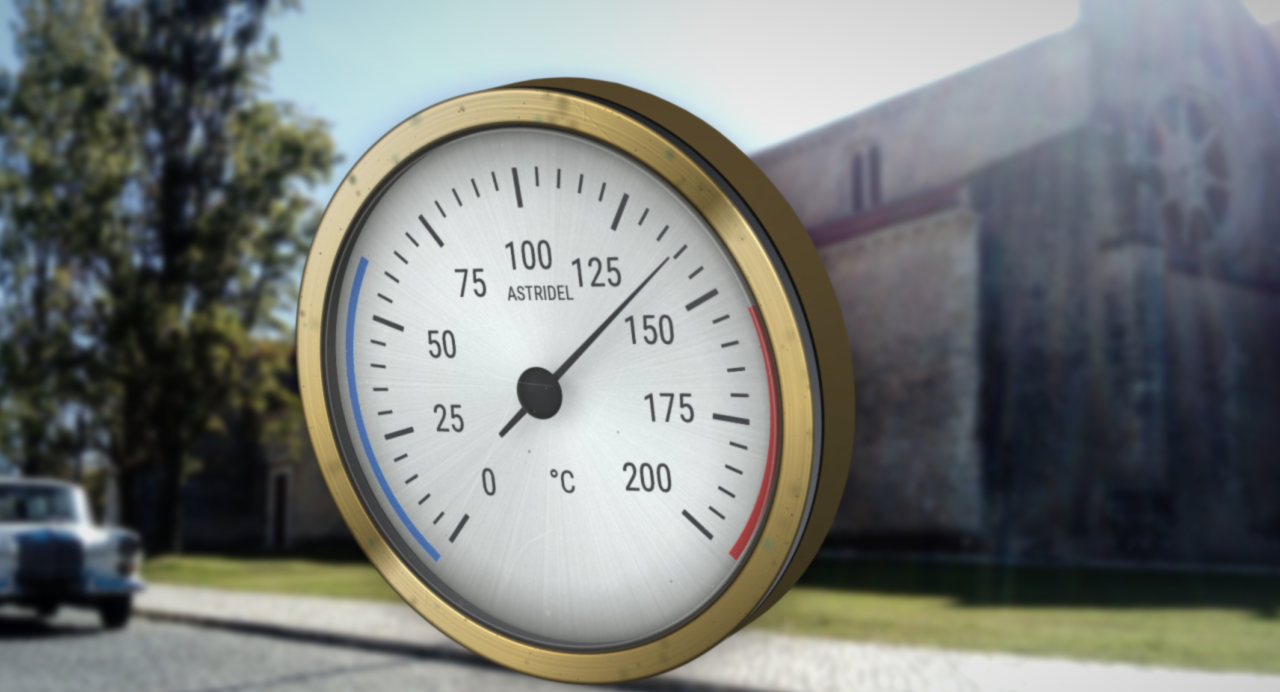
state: 140 °C
